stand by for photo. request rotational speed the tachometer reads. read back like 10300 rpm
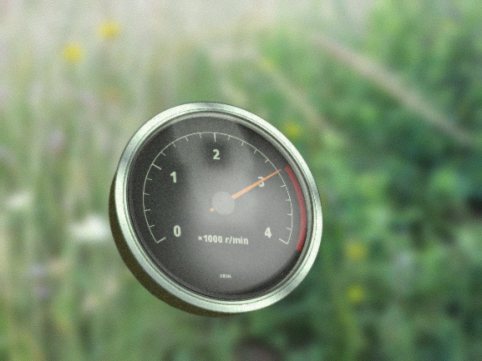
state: 3000 rpm
